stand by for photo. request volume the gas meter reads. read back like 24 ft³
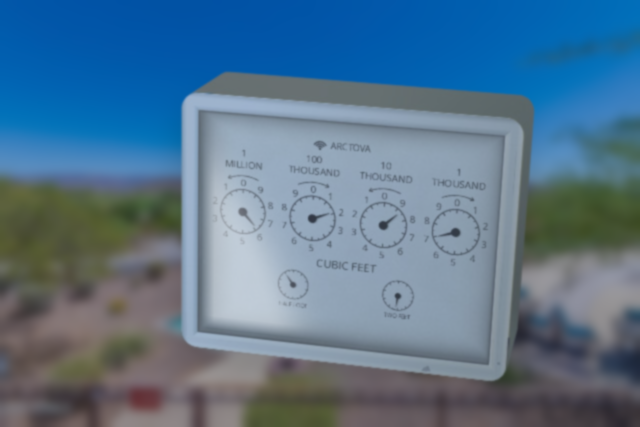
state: 618700 ft³
